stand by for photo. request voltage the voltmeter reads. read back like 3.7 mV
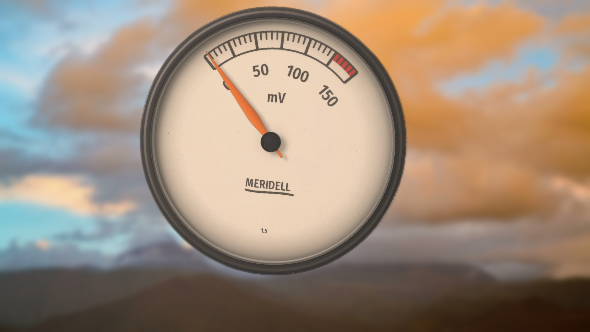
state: 5 mV
